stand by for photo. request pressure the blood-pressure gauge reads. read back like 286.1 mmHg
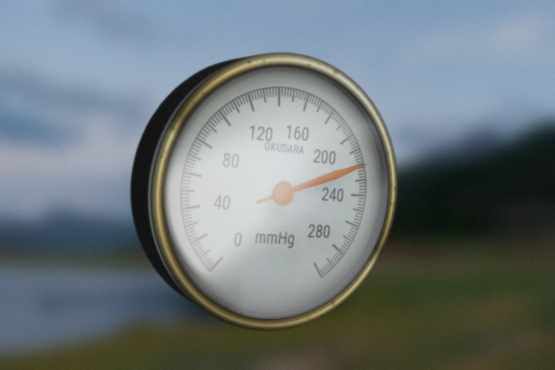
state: 220 mmHg
